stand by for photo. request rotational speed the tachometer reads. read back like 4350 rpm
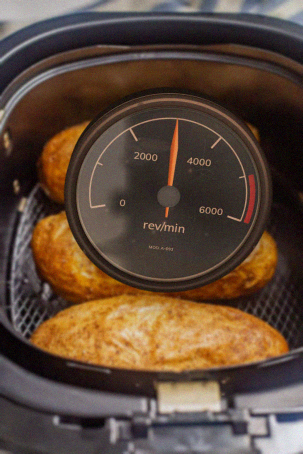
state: 3000 rpm
